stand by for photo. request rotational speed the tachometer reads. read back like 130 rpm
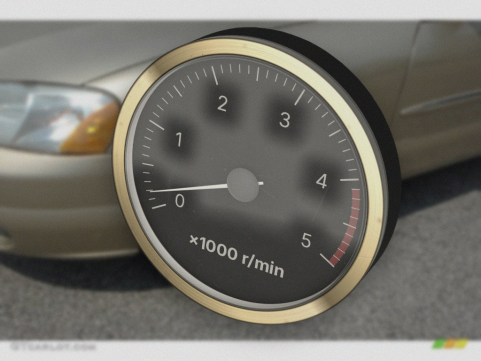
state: 200 rpm
